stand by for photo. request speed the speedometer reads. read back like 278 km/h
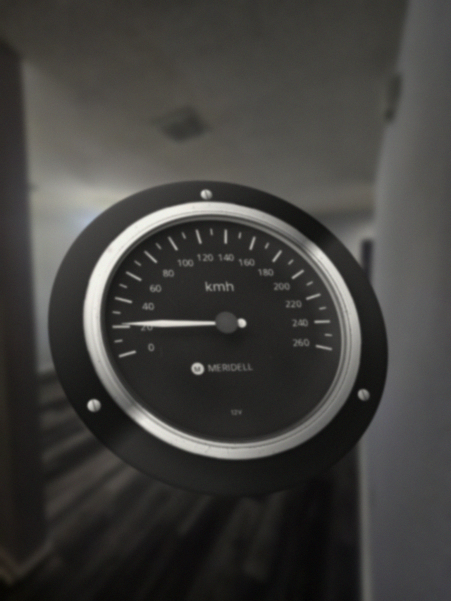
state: 20 km/h
